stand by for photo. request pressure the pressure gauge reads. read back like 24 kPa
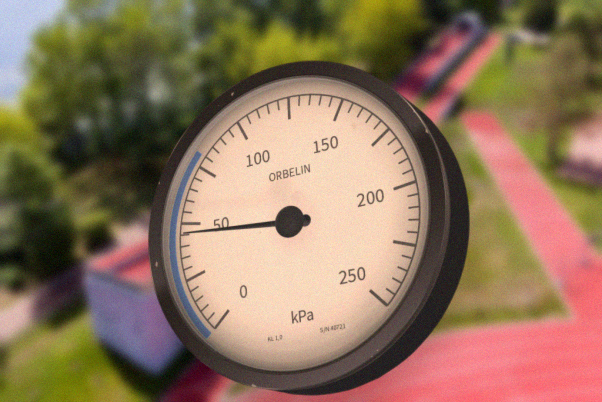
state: 45 kPa
